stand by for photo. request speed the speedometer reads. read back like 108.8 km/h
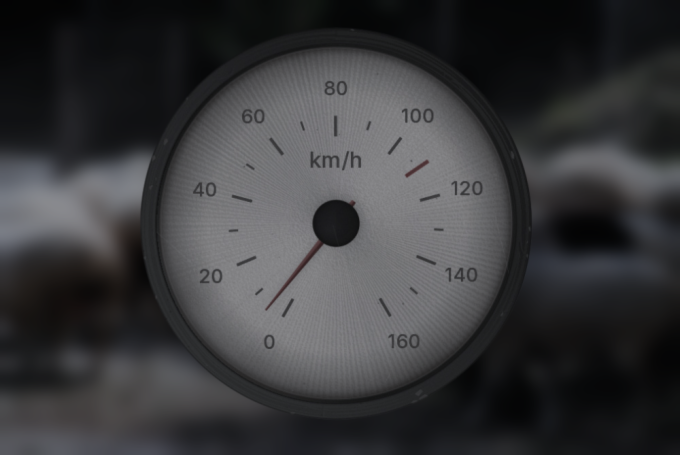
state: 5 km/h
